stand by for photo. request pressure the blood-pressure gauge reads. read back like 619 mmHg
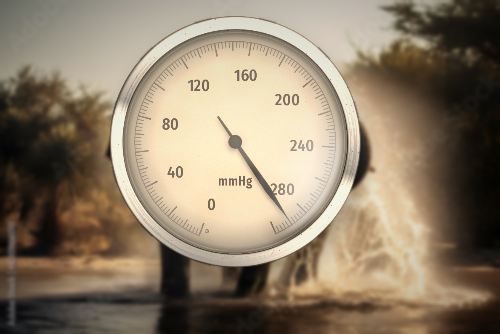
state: 290 mmHg
